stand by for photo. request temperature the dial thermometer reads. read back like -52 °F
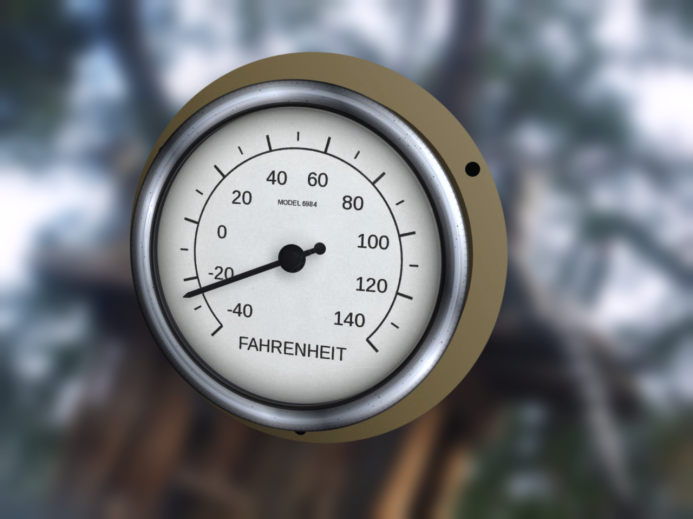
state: -25 °F
